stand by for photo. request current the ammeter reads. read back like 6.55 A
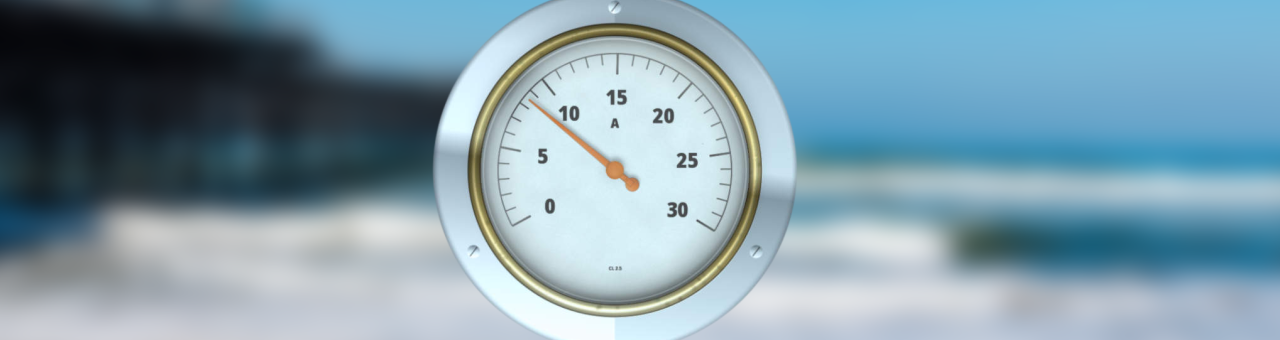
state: 8.5 A
